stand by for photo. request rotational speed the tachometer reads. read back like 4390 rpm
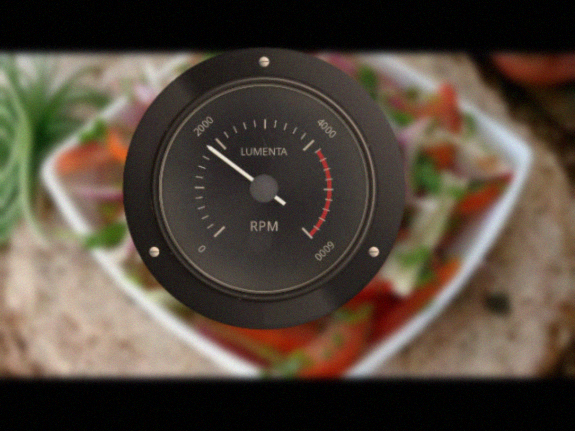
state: 1800 rpm
